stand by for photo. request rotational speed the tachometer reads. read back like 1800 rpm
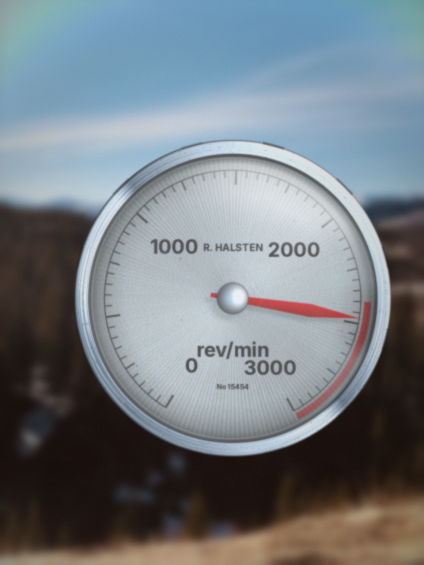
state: 2475 rpm
